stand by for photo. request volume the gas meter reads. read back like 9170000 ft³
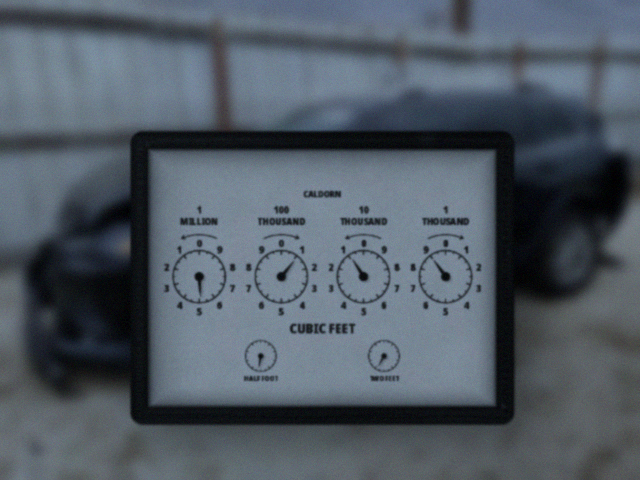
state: 510900 ft³
